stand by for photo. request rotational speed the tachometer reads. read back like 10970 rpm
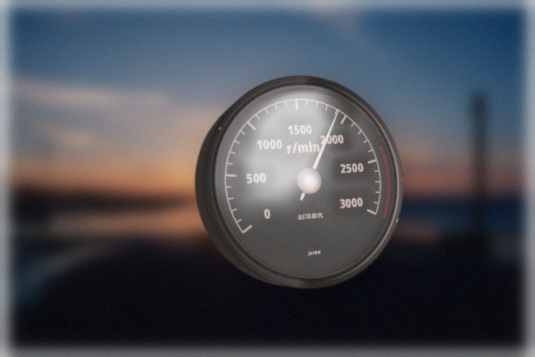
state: 1900 rpm
